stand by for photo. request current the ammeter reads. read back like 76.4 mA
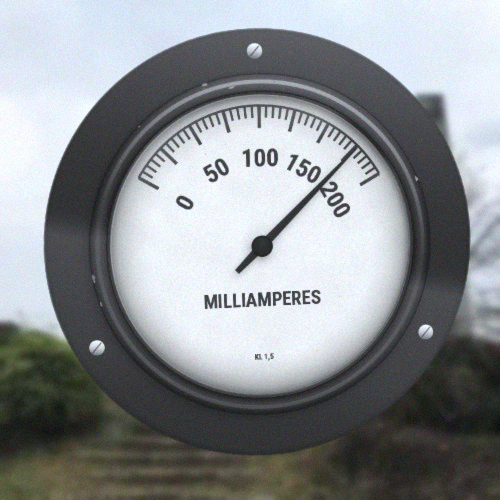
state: 175 mA
